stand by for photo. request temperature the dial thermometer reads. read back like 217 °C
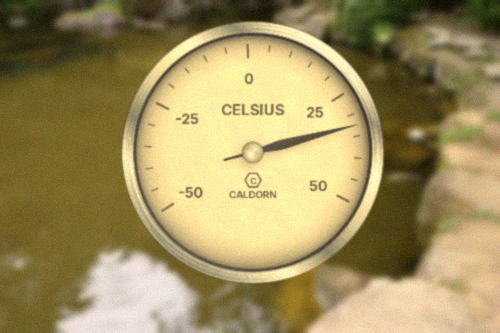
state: 32.5 °C
